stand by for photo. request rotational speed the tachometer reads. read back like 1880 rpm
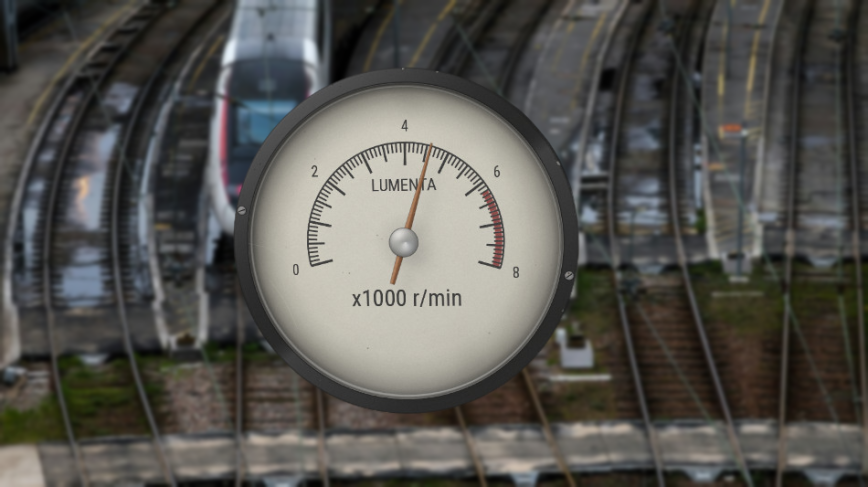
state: 4600 rpm
